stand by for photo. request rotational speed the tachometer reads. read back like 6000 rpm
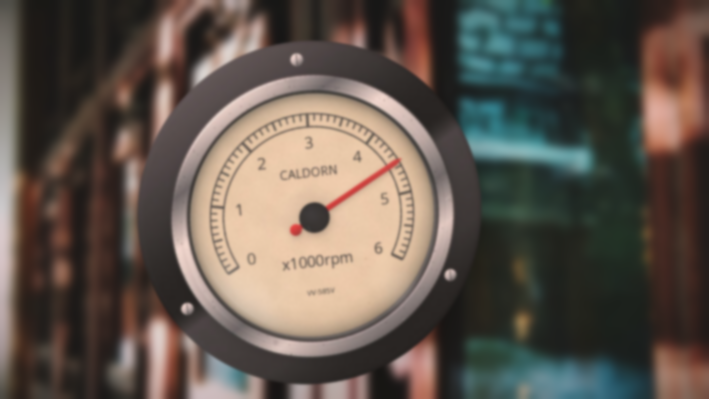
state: 4500 rpm
